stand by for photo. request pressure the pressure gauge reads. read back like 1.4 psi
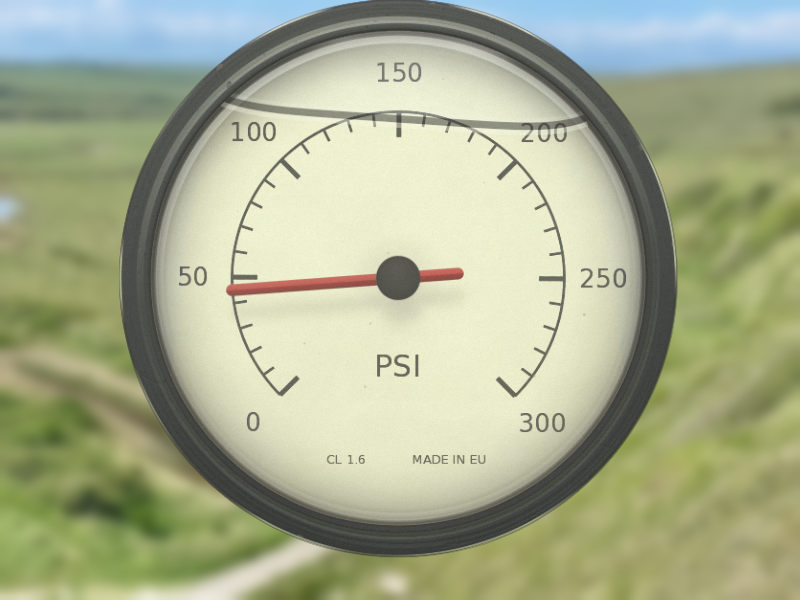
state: 45 psi
